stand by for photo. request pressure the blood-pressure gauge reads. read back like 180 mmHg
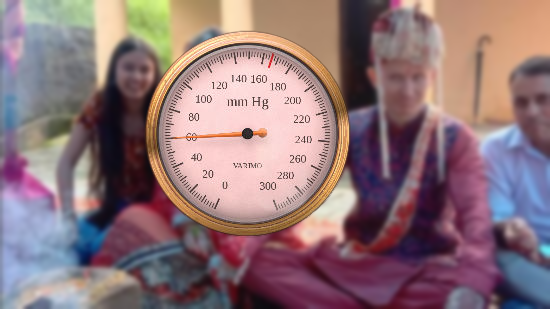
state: 60 mmHg
